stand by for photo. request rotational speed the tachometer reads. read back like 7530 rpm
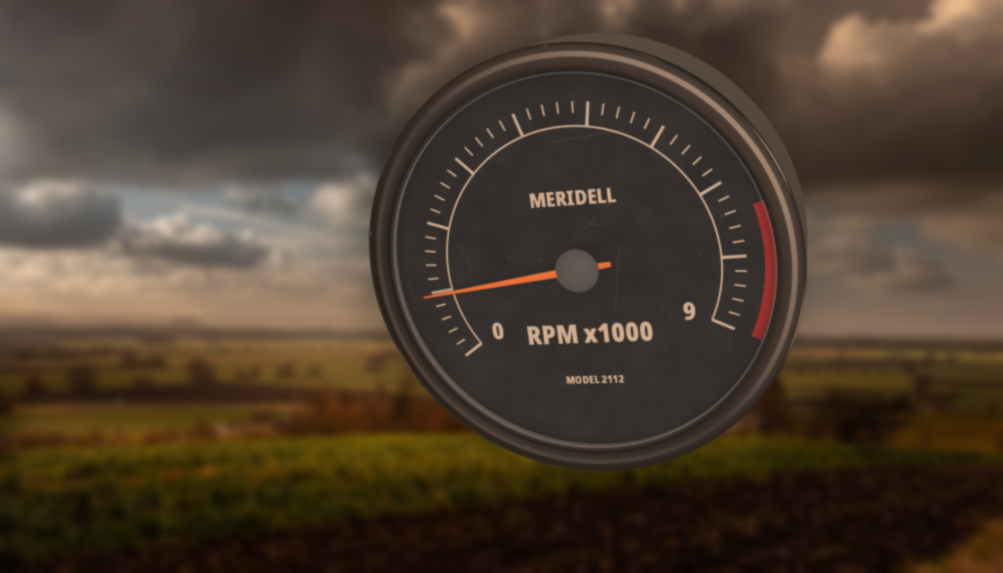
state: 1000 rpm
